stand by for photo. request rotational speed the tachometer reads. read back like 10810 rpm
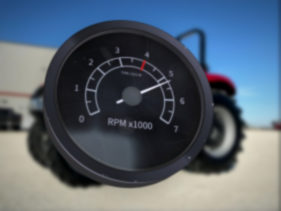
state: 5250 rpm
